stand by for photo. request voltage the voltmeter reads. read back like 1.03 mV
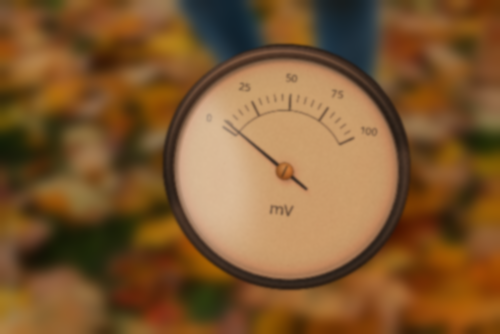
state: 5 mV
